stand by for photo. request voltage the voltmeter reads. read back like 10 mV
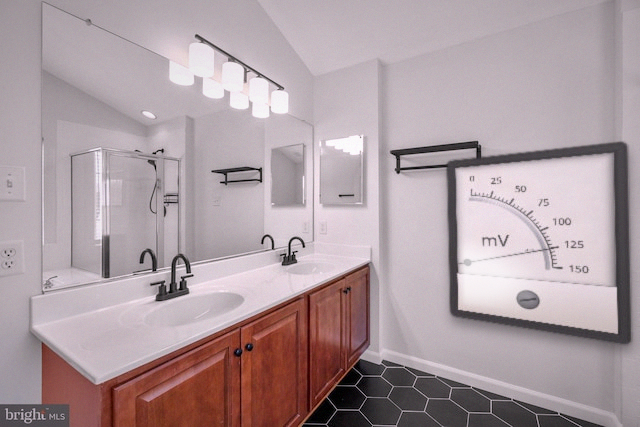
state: 125 mV
